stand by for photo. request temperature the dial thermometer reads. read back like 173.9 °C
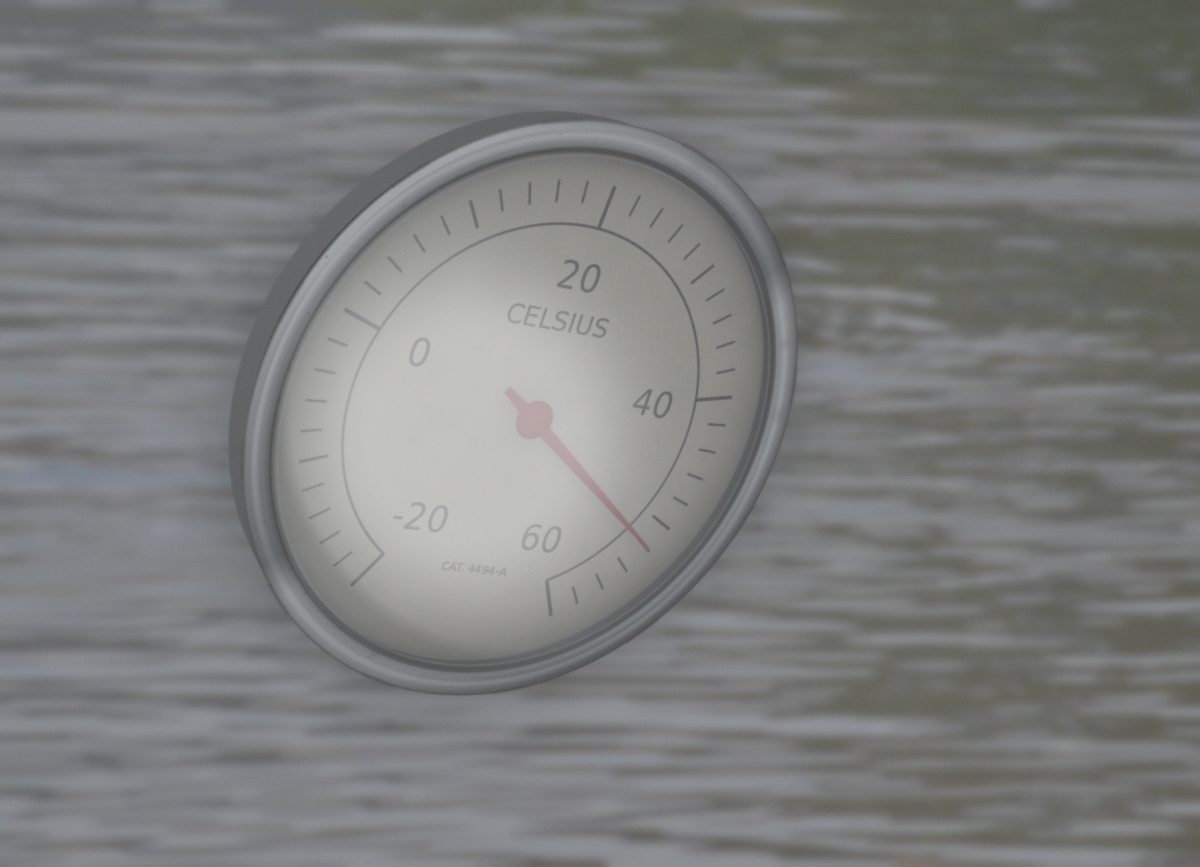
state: 52 °C
